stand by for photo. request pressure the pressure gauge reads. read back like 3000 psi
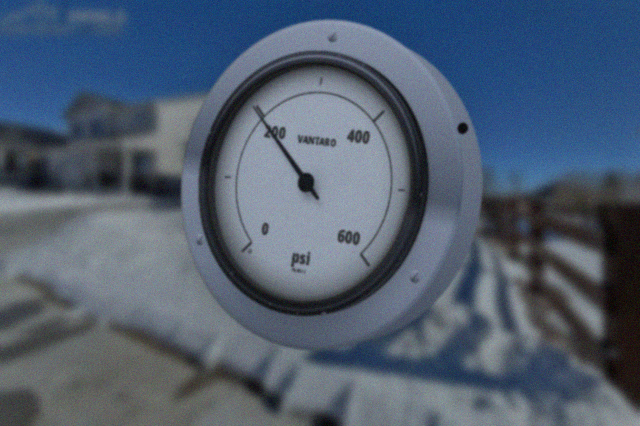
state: 200 psi
